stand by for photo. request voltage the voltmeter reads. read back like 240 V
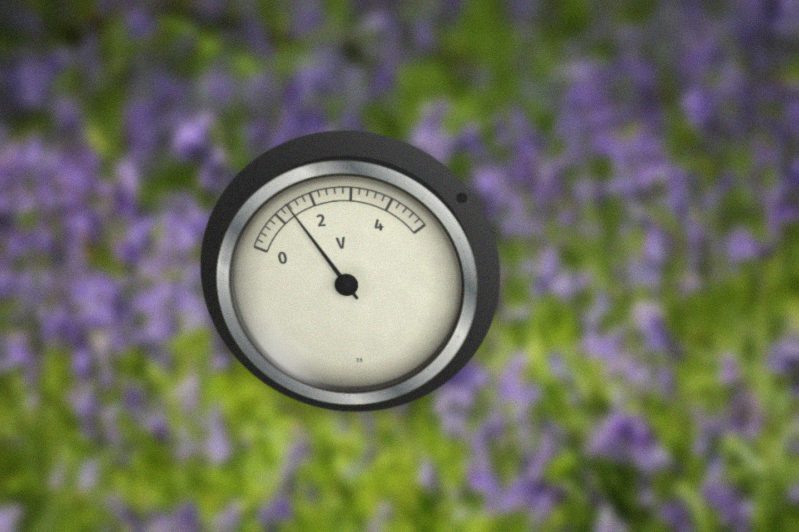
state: 1.4 V
